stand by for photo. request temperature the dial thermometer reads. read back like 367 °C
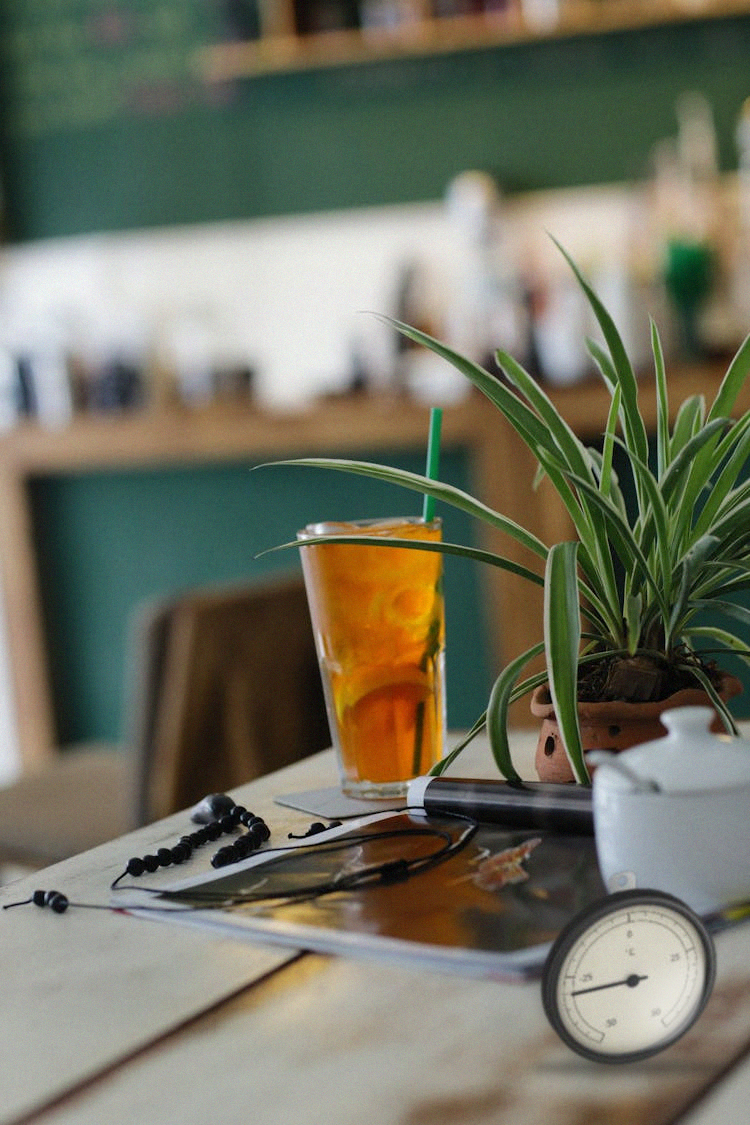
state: -30 °C
